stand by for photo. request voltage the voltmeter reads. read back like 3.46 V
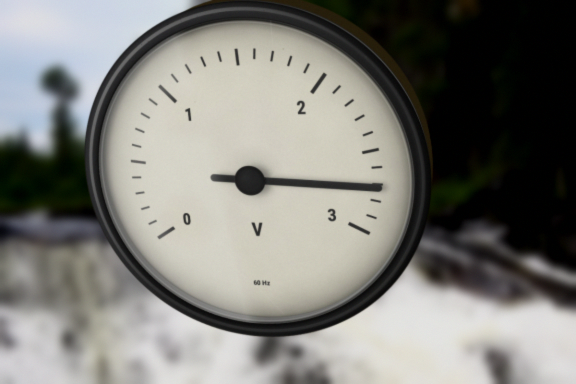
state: 2.7 V
